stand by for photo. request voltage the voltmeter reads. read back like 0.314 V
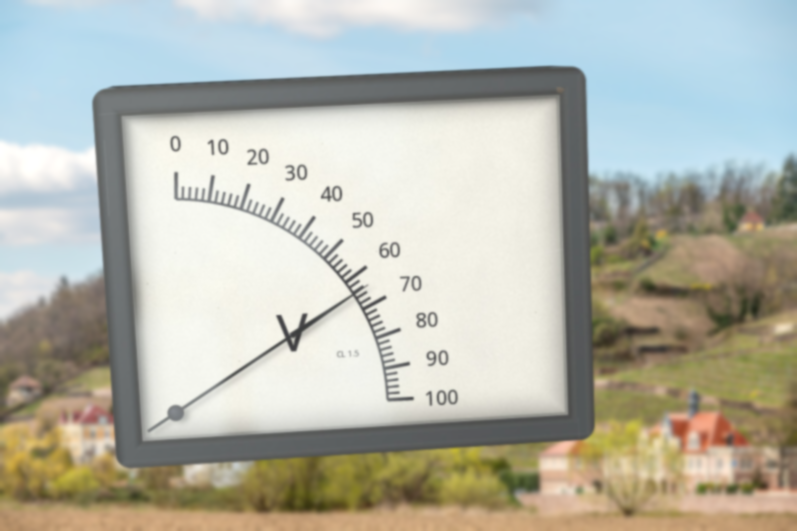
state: 64 V
